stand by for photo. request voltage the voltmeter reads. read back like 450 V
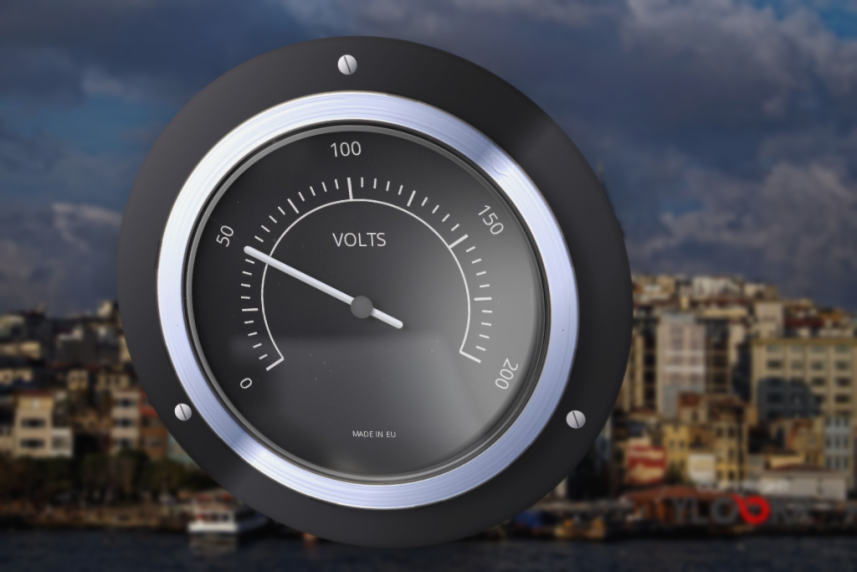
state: 50 V
